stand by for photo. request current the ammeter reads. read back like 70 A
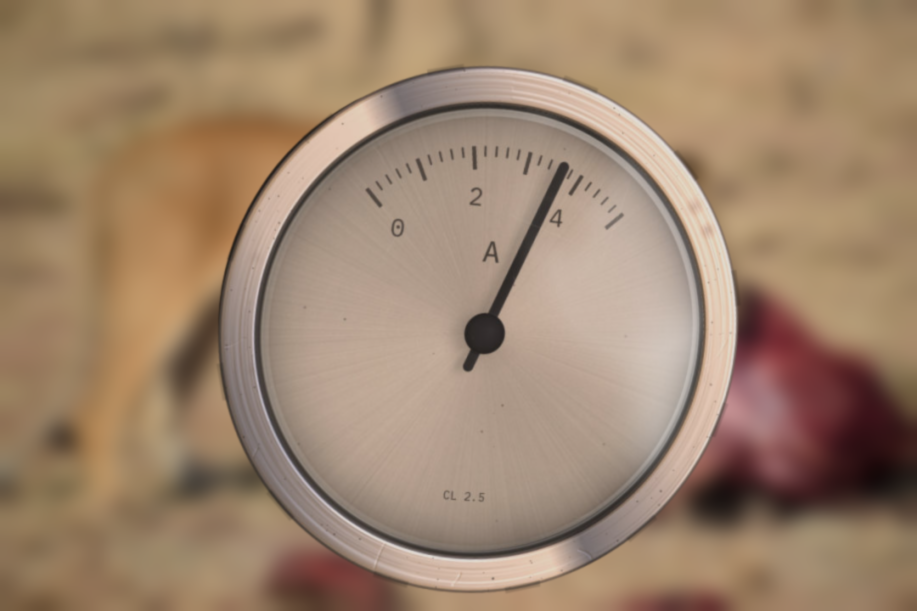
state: 3.6 A
